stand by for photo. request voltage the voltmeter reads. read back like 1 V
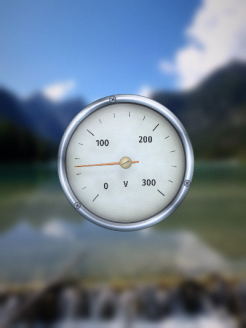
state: 50 V
